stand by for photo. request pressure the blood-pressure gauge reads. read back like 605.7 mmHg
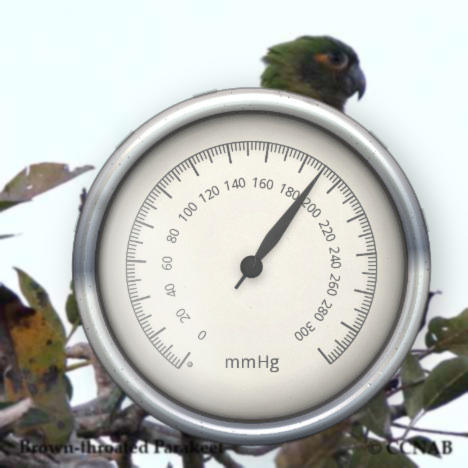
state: 190 mmHg
